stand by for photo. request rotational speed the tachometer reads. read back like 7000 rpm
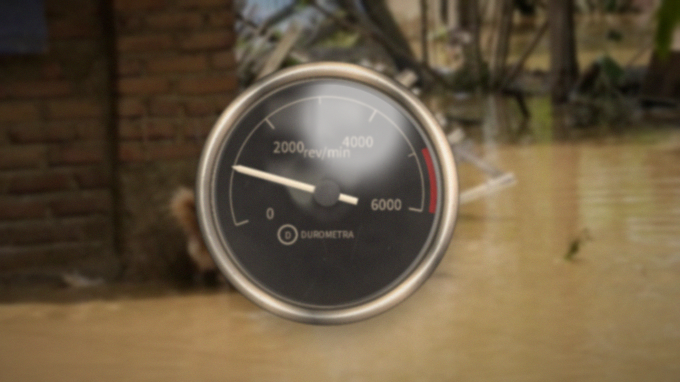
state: 1000 rpm
